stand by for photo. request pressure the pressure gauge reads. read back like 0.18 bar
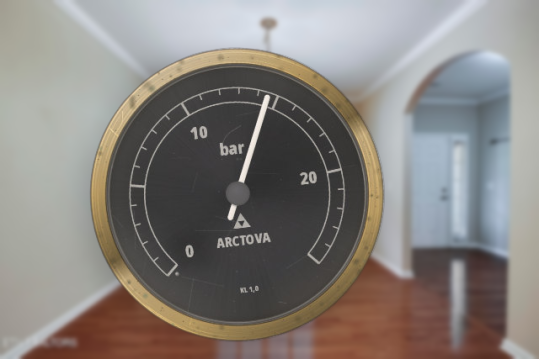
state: 14.5 bar
